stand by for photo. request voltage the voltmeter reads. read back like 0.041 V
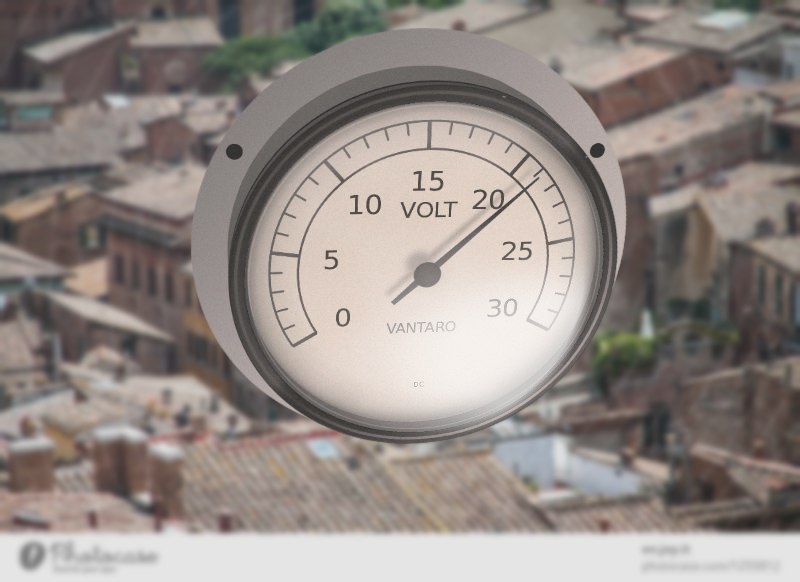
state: 21 V
